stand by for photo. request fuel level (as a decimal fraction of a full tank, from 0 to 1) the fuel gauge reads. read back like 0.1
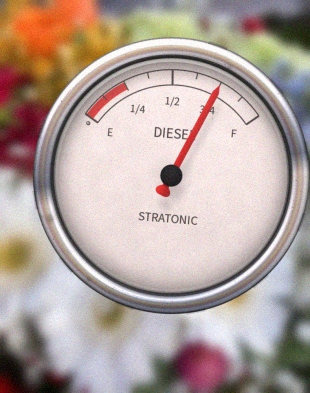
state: 0.75
